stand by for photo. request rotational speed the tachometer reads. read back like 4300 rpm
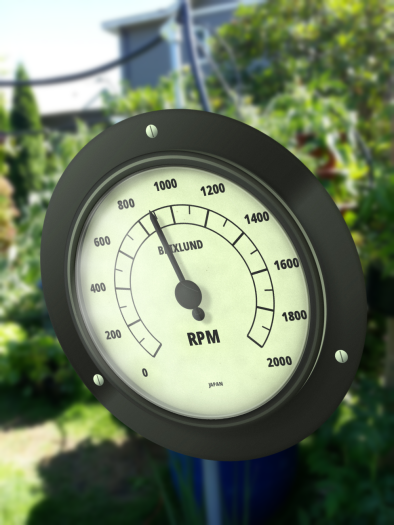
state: 900 rpm
